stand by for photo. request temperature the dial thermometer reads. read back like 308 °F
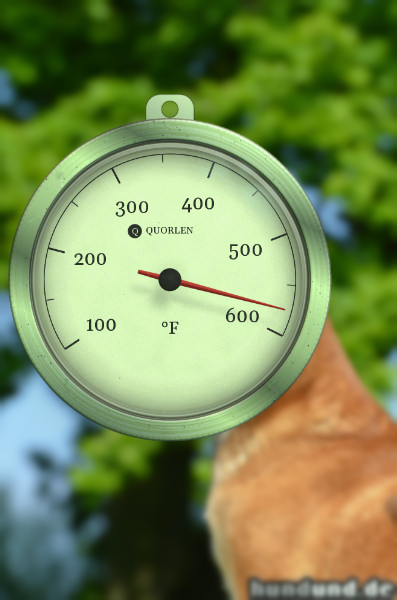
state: 575 °F
